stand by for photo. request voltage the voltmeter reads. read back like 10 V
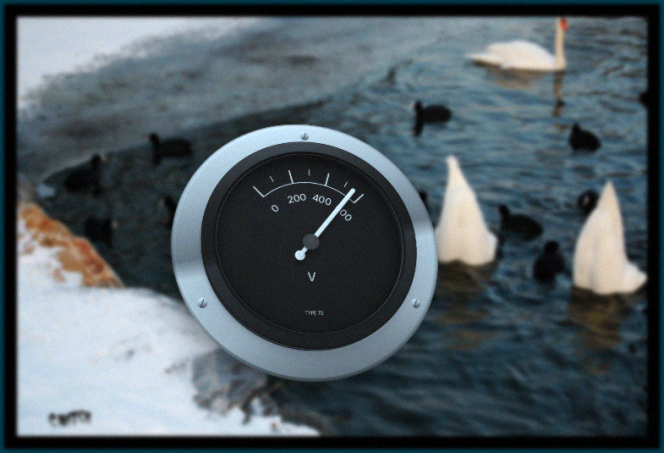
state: 550 V
